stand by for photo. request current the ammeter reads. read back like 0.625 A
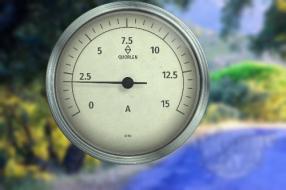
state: 2 A
